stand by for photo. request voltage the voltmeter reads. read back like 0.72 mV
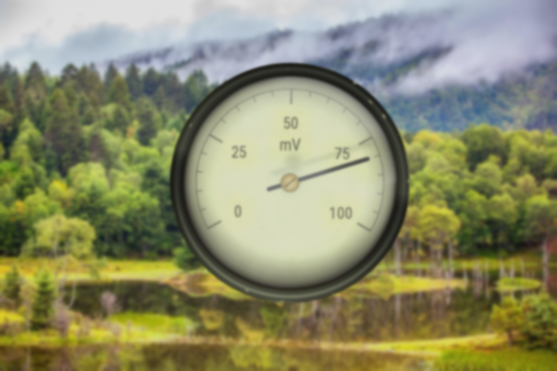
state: 80 mV
